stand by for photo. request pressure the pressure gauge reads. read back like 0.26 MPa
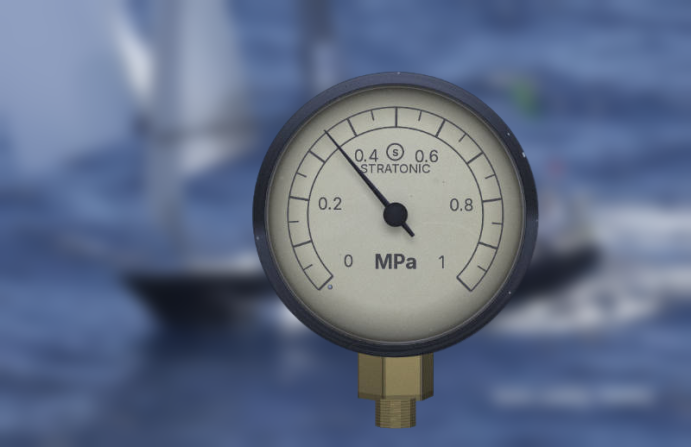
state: 0.35 MPa
